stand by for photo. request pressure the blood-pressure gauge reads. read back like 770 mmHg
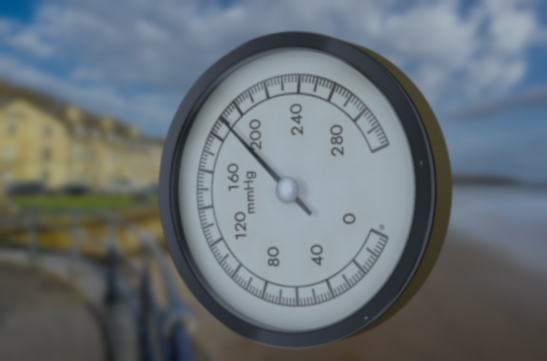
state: 190 mmHg
